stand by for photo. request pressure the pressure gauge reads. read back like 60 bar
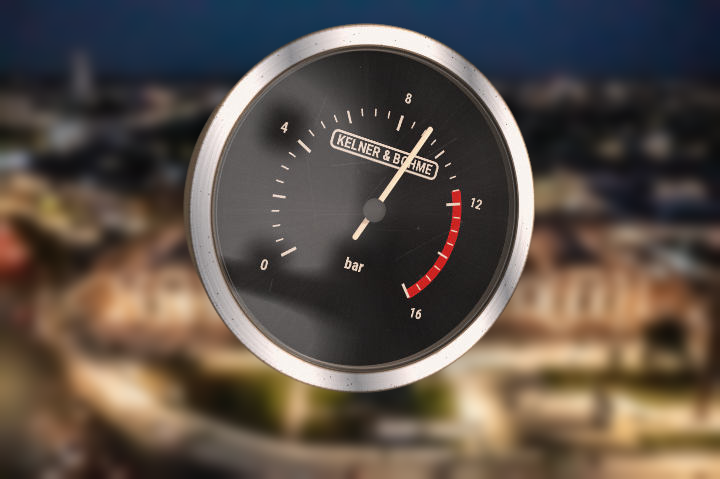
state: 9 bar
